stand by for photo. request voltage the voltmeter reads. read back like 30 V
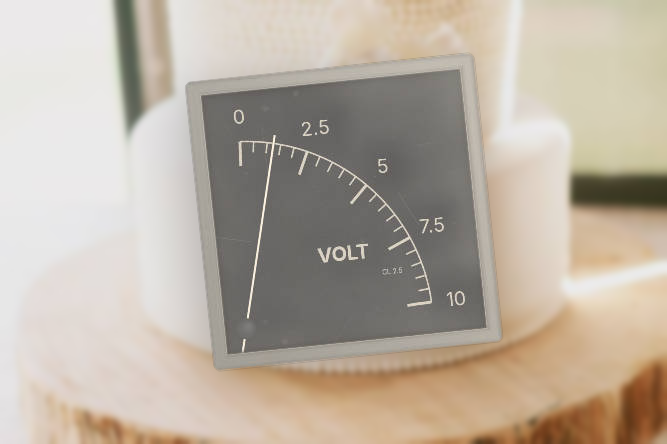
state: 1.25 V
